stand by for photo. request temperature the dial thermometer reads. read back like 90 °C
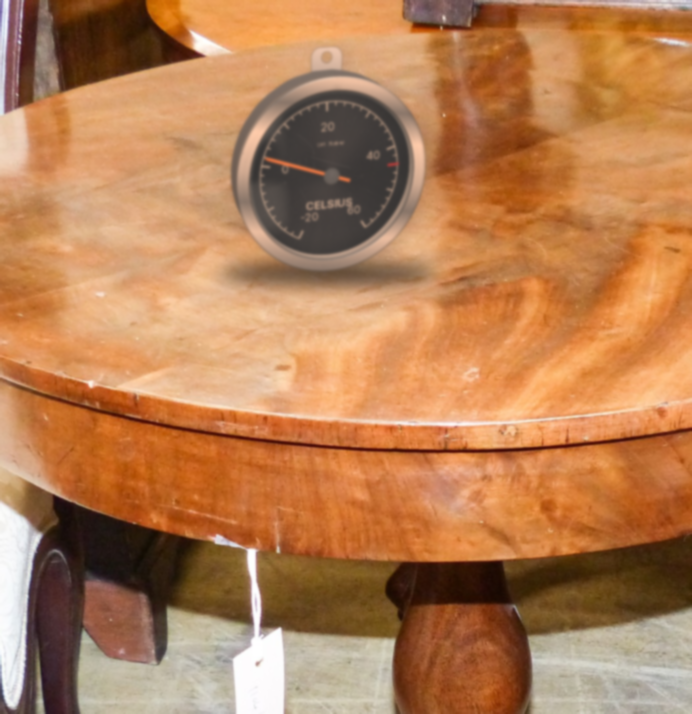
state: 2 °C
